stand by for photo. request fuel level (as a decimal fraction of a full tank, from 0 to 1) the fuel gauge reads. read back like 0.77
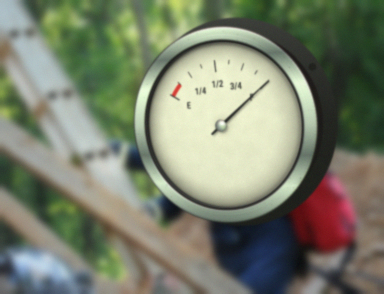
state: 1
